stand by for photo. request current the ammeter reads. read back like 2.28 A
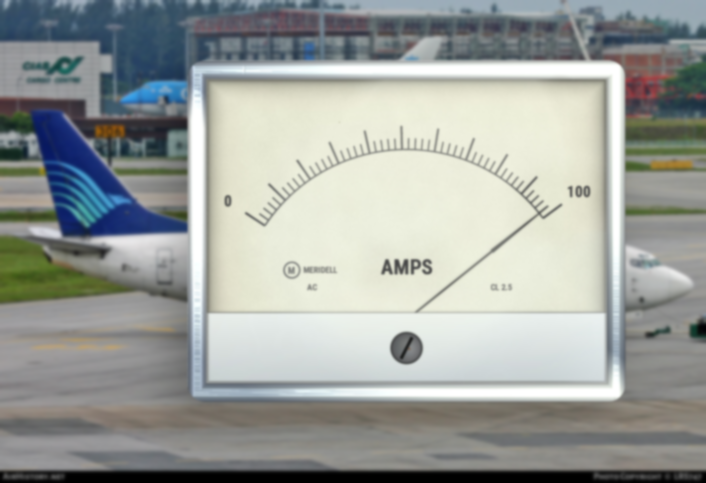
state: 98 A
